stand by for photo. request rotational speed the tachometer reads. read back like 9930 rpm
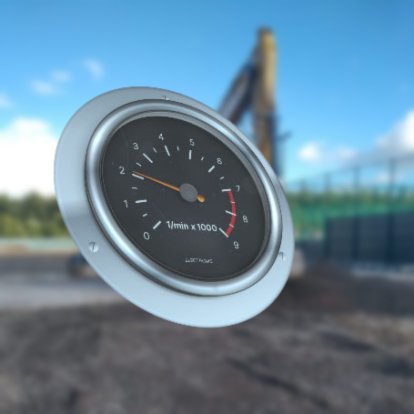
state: 2000 rpm
